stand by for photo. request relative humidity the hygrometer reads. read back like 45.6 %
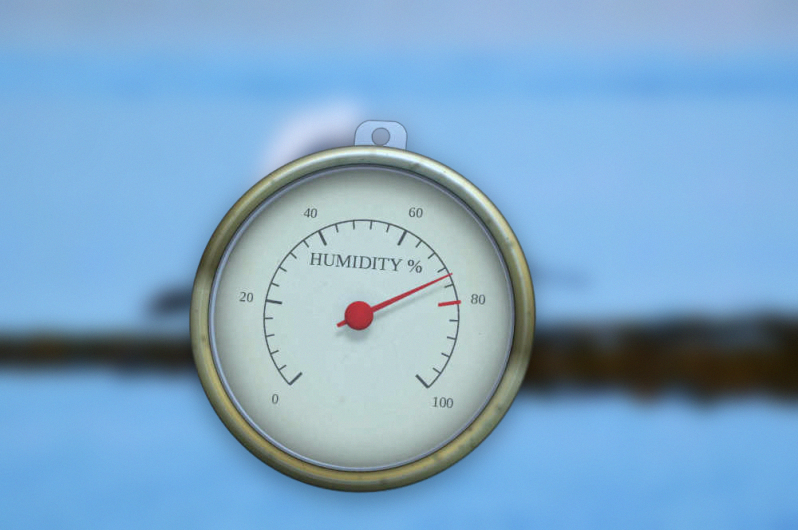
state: 74 %
